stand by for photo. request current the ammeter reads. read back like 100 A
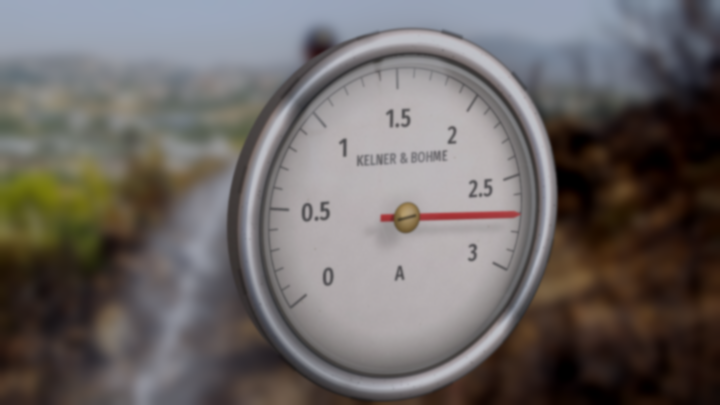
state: 2.7 A
